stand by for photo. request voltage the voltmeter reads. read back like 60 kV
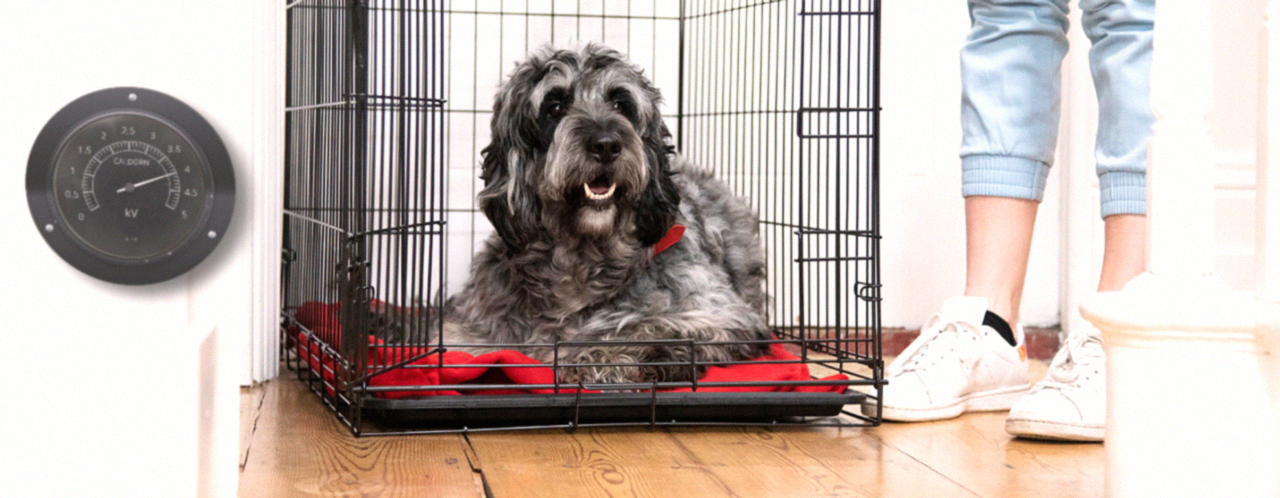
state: 4 kV
